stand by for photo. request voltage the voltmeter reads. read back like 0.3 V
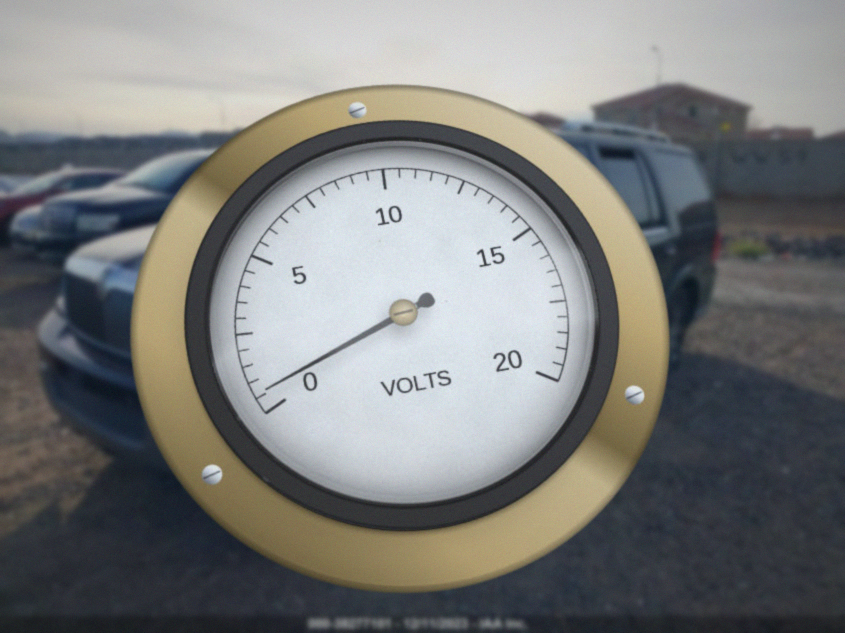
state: 0.5 V
